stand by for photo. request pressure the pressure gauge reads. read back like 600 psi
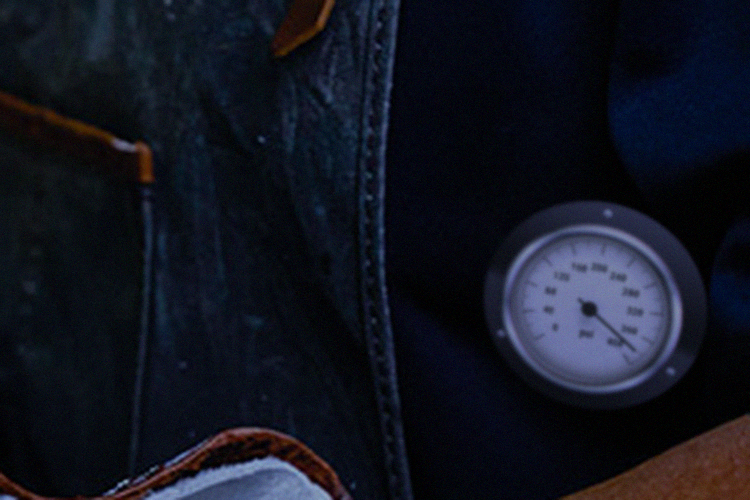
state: 380 psi
